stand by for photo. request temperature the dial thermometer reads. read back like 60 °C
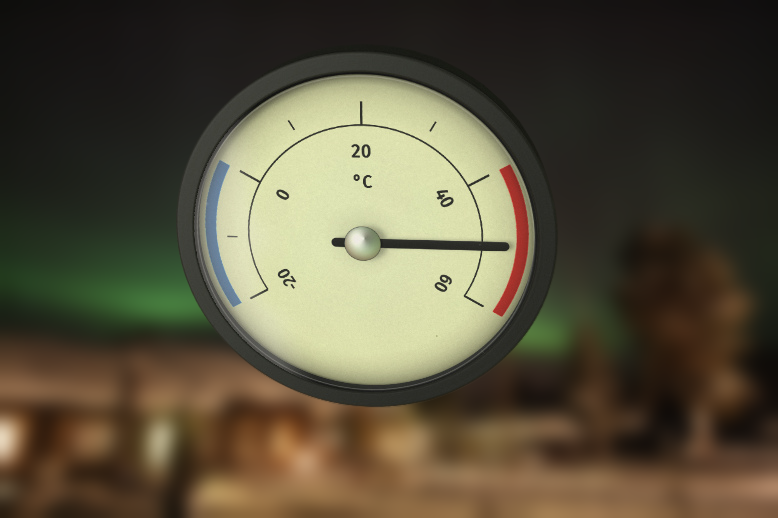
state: 50 °C
